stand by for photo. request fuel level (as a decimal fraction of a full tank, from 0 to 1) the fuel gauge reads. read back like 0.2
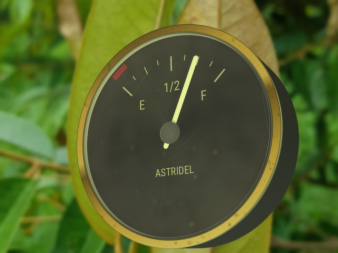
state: 0.75
